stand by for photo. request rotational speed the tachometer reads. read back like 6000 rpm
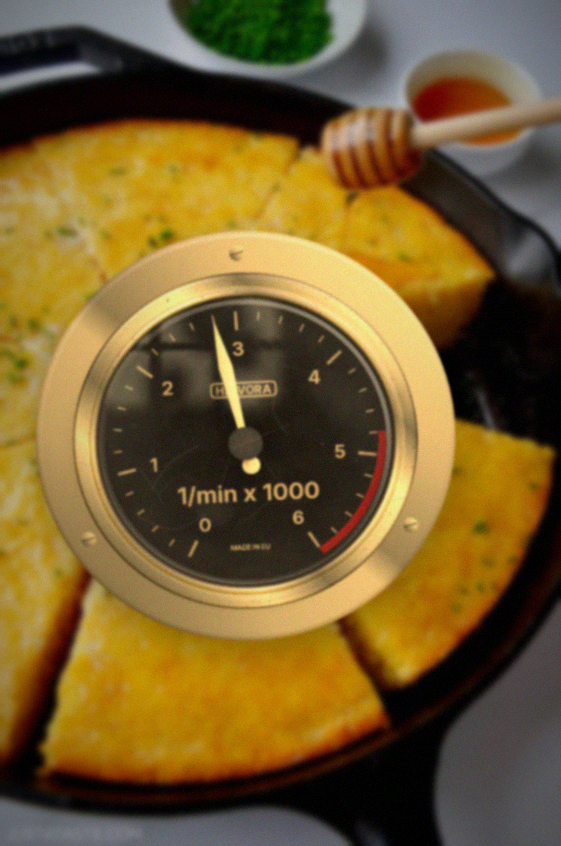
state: 2800 rpm
